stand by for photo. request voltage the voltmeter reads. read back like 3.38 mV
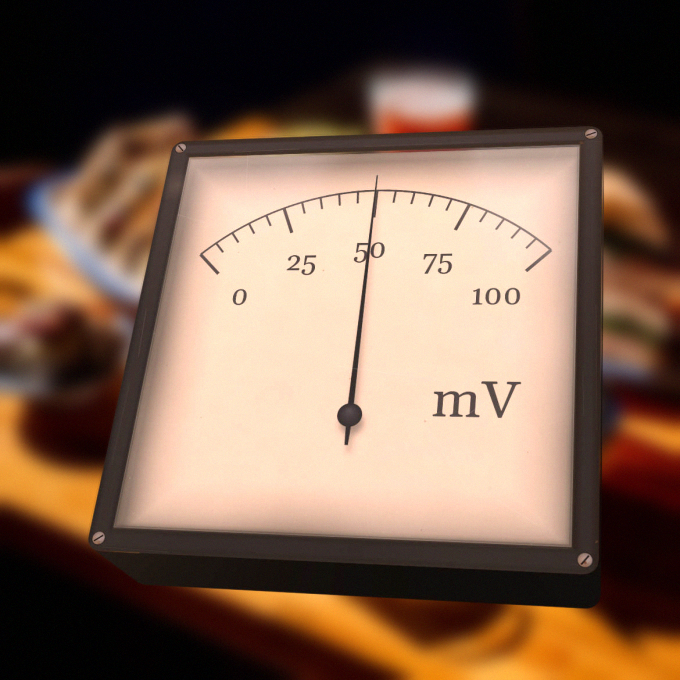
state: 50 mV
